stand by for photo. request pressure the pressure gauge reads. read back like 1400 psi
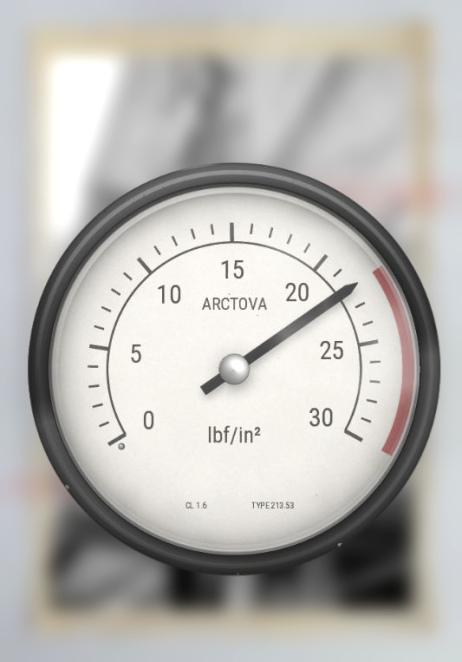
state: 22 psi
